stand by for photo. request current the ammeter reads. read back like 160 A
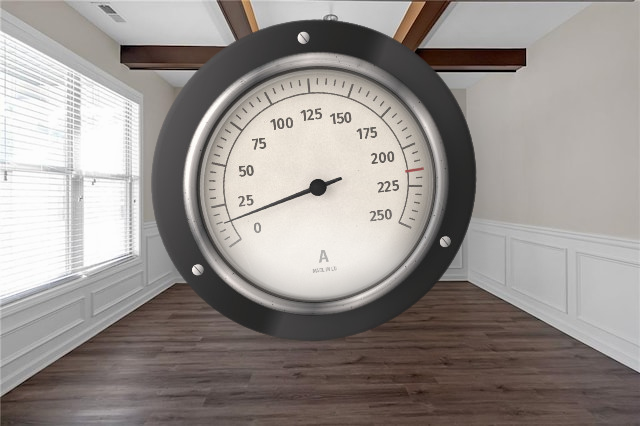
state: 15 A
